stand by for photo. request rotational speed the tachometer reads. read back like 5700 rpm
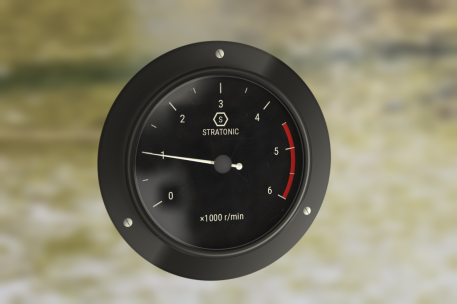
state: 1000 rpm
